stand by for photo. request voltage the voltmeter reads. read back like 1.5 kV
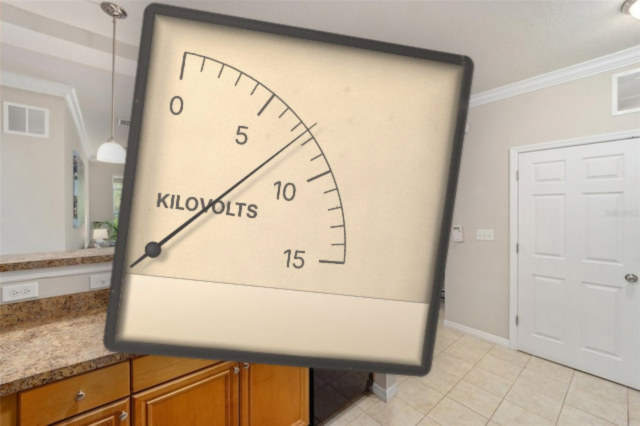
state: 7.5 kV
